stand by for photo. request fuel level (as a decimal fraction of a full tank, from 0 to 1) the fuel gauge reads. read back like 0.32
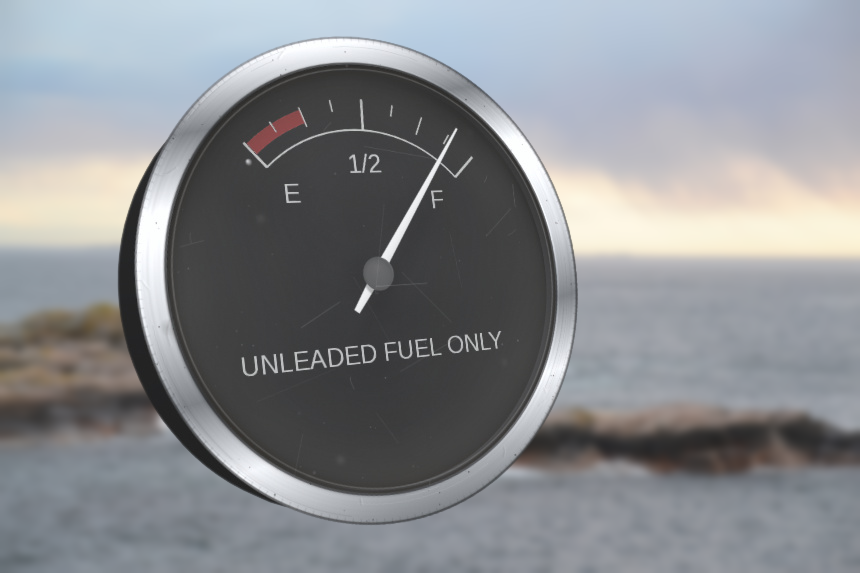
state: 0.875
